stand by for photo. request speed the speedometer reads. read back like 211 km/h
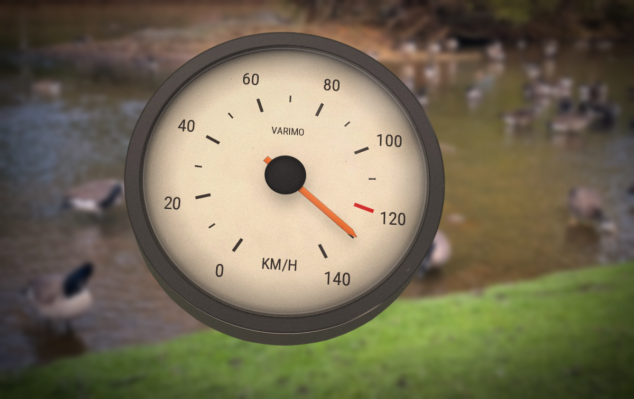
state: 130 km/h
